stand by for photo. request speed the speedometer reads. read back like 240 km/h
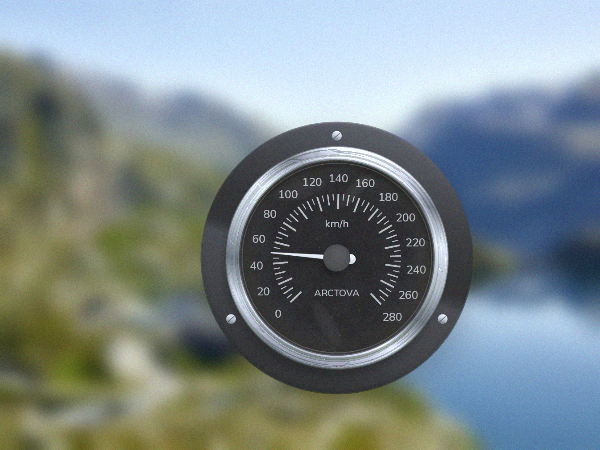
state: 50 km/h
